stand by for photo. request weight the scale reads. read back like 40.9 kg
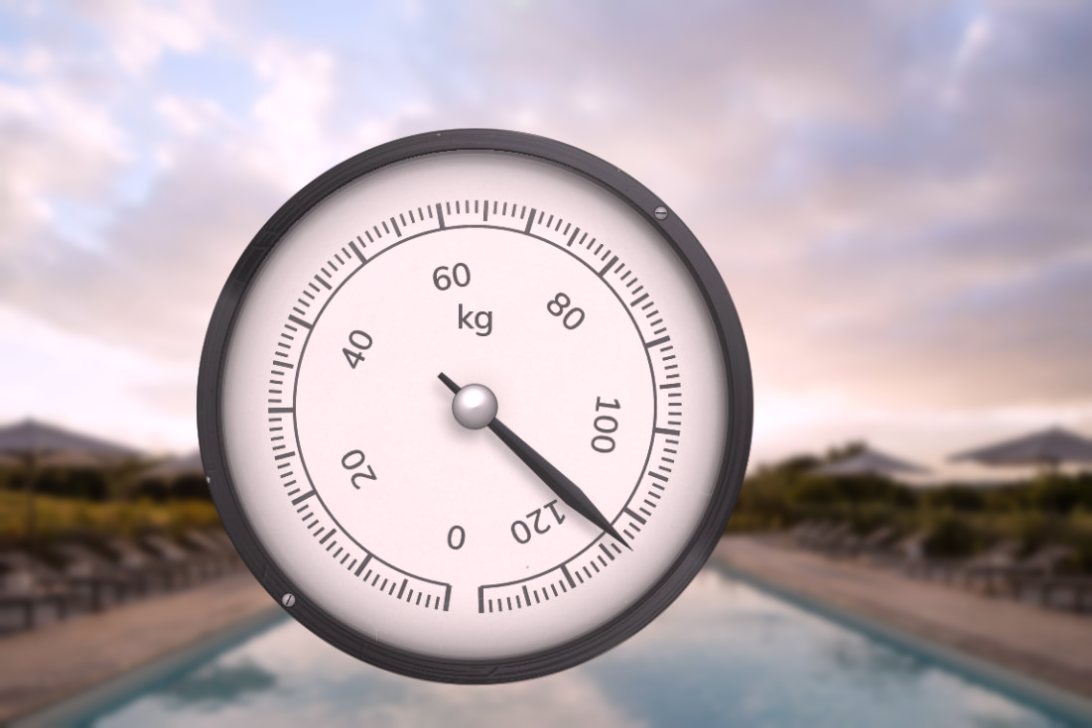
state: 113 kg
